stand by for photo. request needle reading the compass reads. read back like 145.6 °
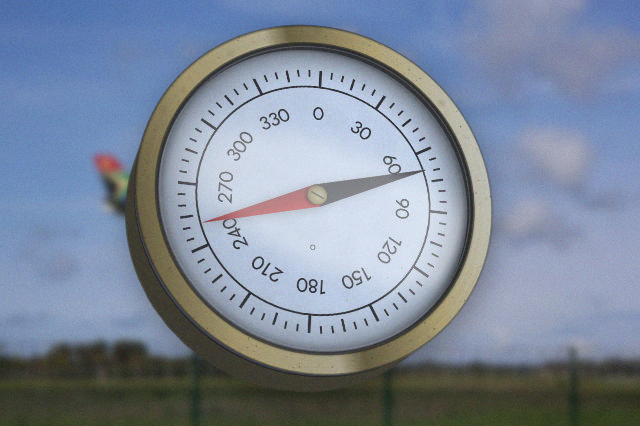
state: 250 °
